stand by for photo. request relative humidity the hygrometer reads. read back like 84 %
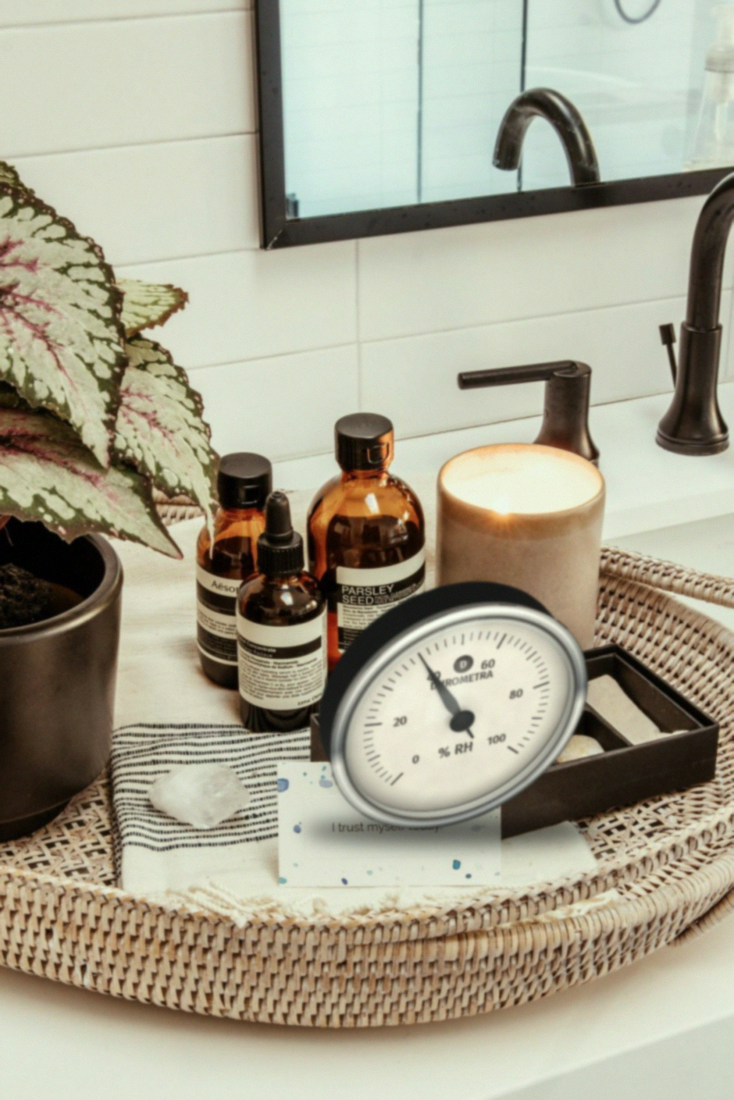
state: 40 %
